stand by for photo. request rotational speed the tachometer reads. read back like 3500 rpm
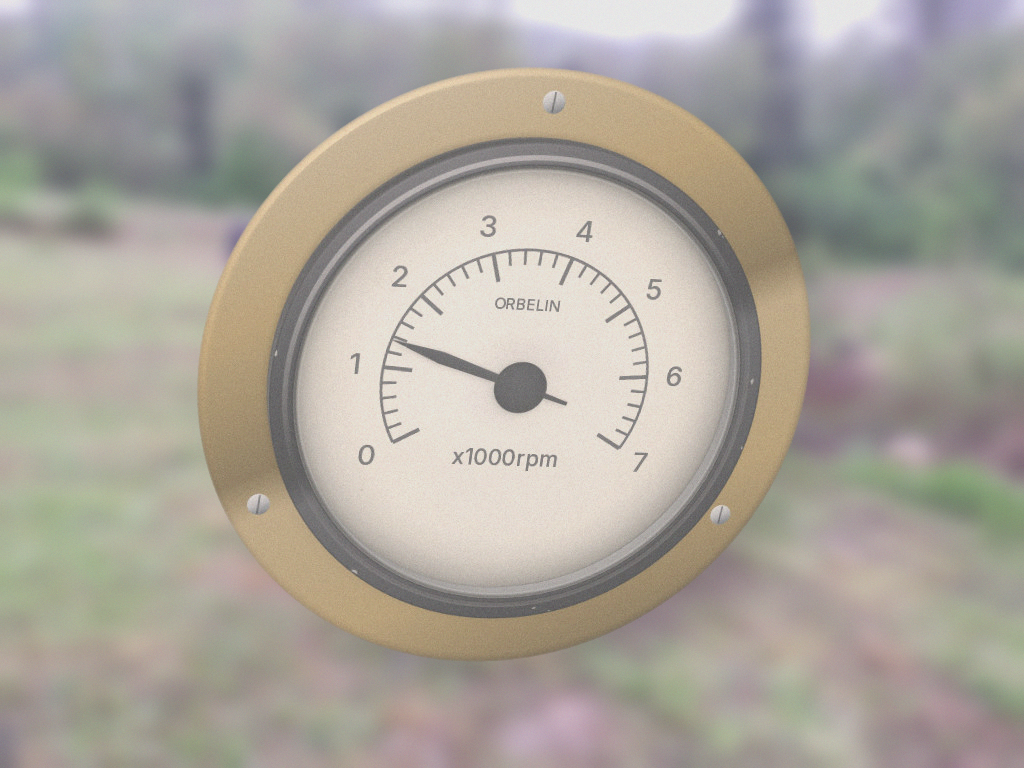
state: 1400 rpm
